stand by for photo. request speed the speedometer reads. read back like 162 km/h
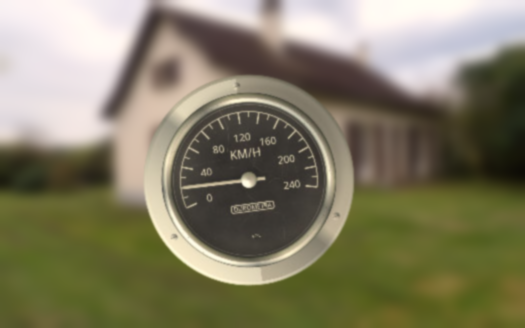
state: 20 km/h
